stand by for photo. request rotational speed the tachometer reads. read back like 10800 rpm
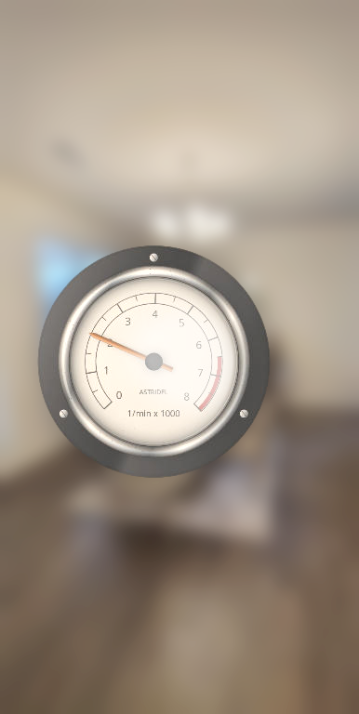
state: 2000 rpm
